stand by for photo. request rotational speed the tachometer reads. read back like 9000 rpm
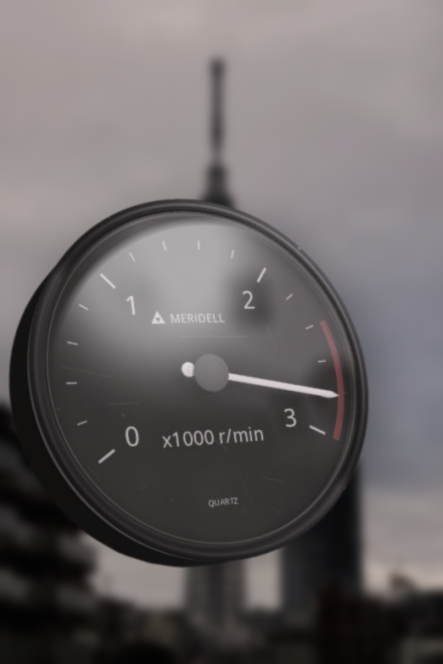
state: 2800 rpm
